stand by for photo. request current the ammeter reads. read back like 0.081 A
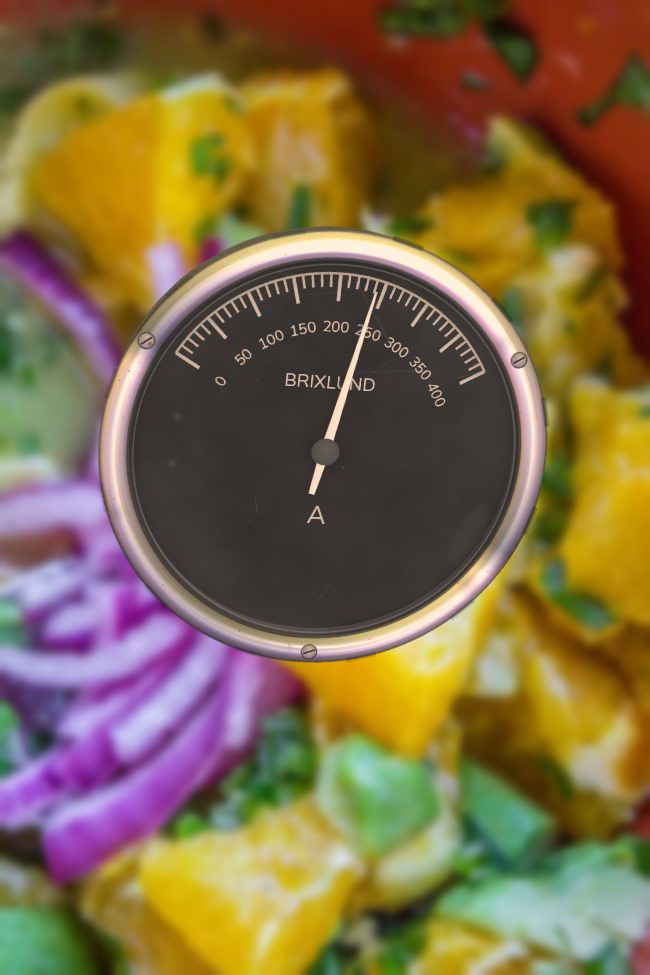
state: 240 A
